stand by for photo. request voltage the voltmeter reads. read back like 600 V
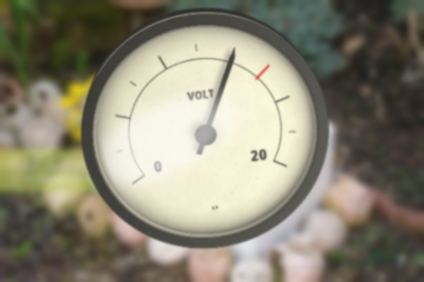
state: 12 V
